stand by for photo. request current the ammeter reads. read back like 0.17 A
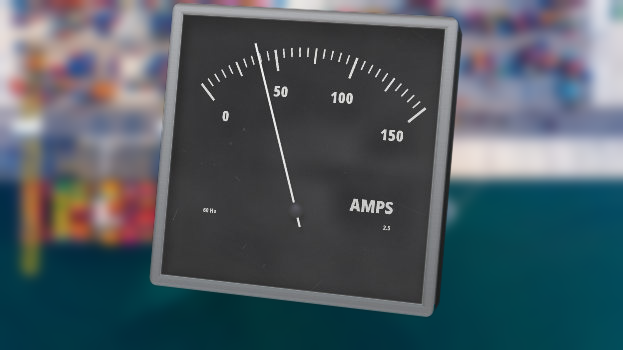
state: 40 A
